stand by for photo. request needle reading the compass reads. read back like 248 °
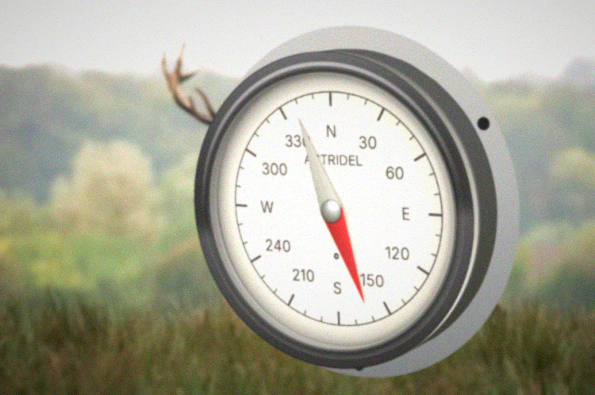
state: 160 °
